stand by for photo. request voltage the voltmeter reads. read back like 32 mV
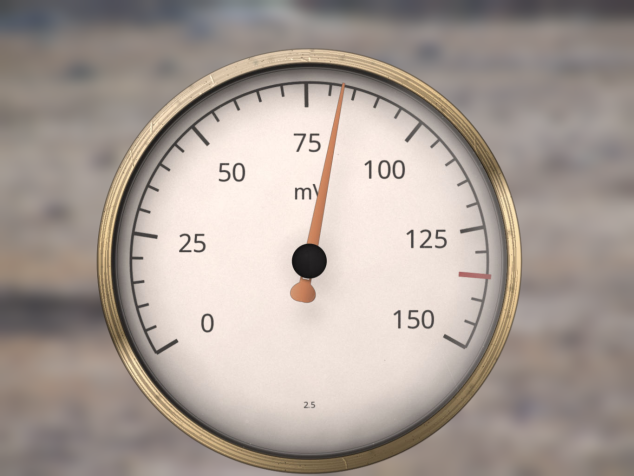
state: 82.5 mV
